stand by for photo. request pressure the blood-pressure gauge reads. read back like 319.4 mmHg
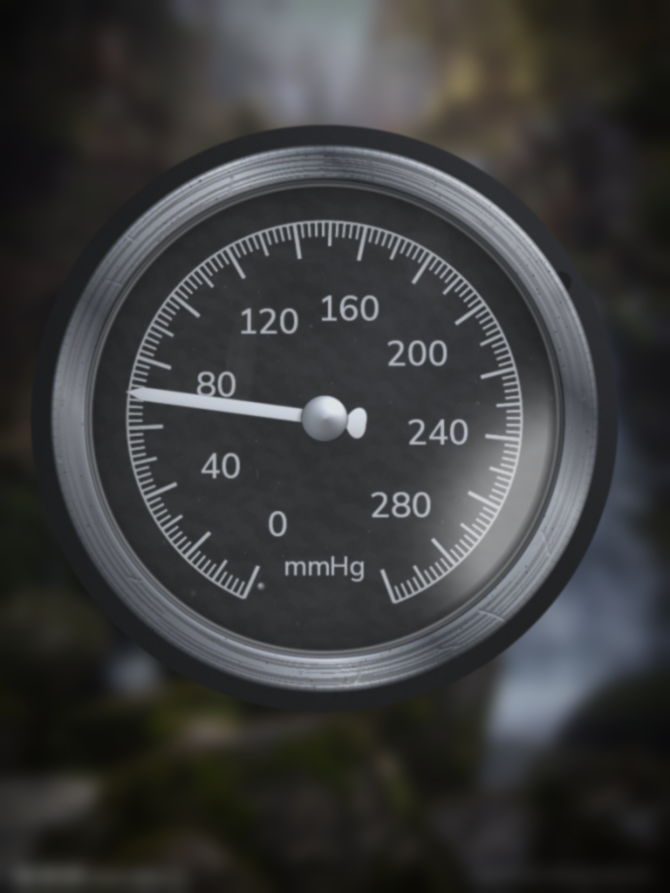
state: 70 mmHg
